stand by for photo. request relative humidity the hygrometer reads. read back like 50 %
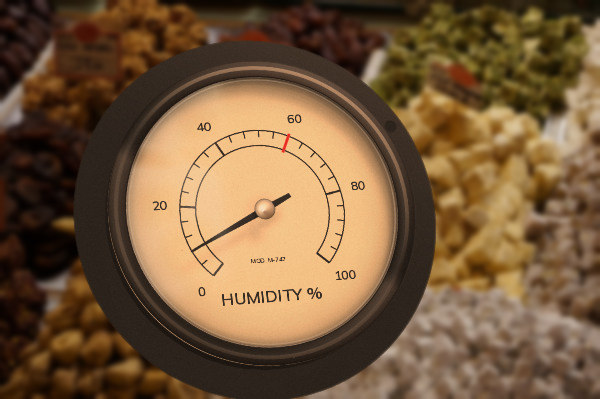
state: 8 %
